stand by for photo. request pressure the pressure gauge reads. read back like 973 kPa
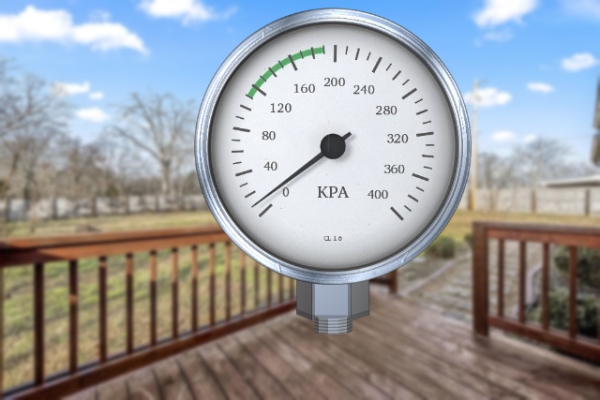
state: 10 kPa
